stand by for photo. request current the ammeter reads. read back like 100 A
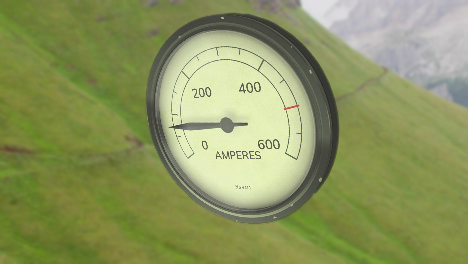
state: 75 A
